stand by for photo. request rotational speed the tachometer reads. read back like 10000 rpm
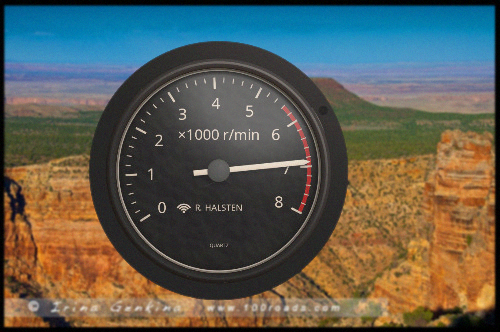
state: 6900 rpm
